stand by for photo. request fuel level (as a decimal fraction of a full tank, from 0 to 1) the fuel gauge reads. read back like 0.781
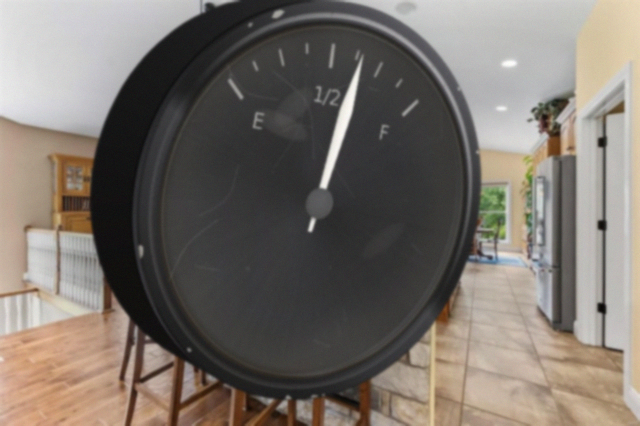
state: 0.625
